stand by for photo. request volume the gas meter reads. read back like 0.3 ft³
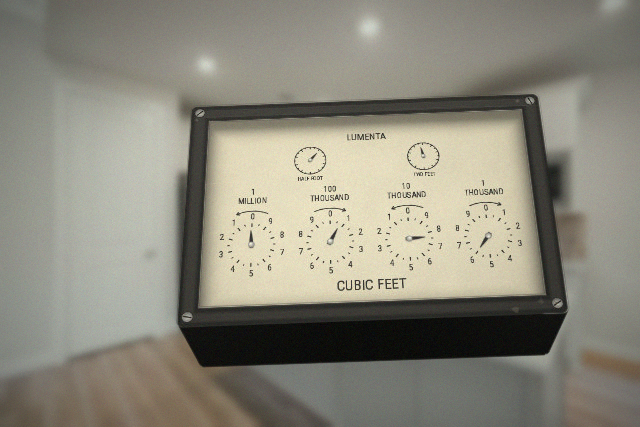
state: 7600 ft³
